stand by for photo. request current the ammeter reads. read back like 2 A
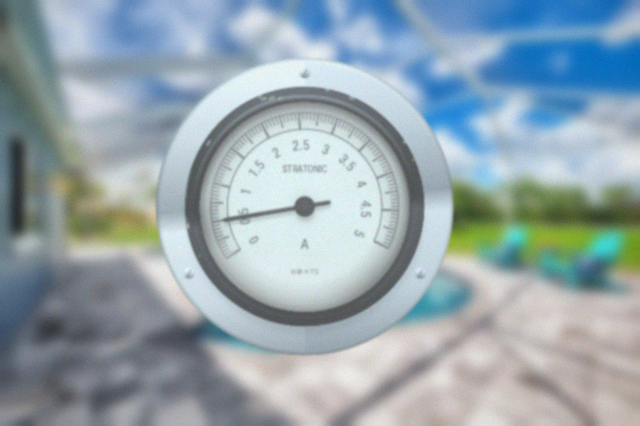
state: 0.5 A
